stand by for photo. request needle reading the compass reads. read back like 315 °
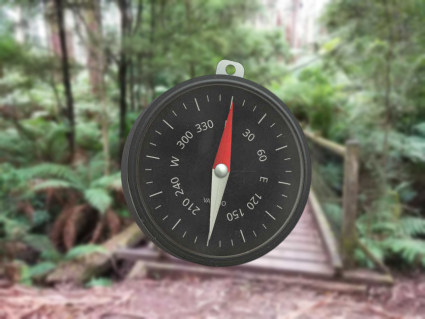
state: 0 °
